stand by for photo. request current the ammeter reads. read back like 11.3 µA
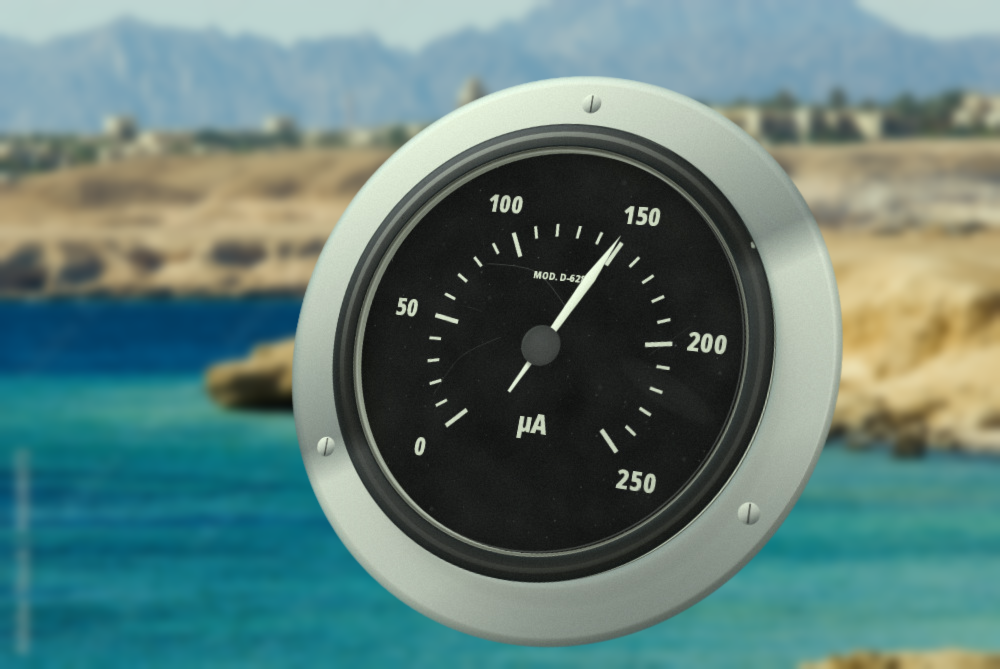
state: 150 µA
